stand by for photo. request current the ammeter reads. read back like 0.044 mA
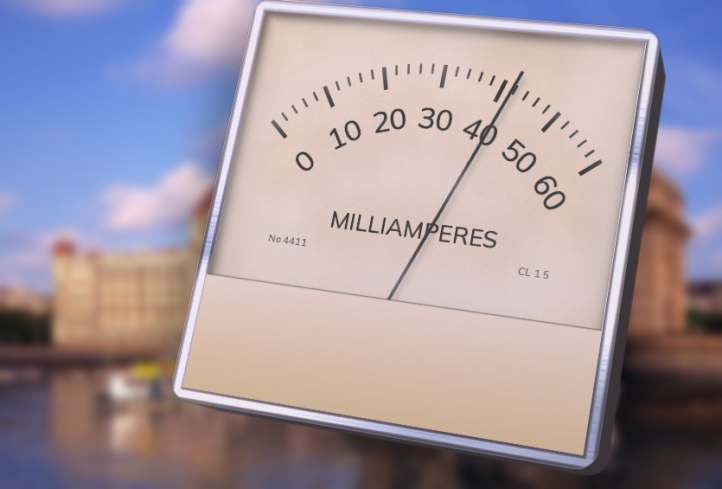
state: 42 mA
